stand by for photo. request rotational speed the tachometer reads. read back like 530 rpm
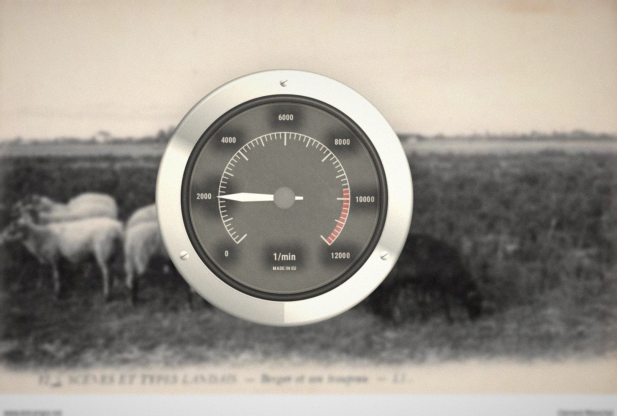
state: 2000 rpm
